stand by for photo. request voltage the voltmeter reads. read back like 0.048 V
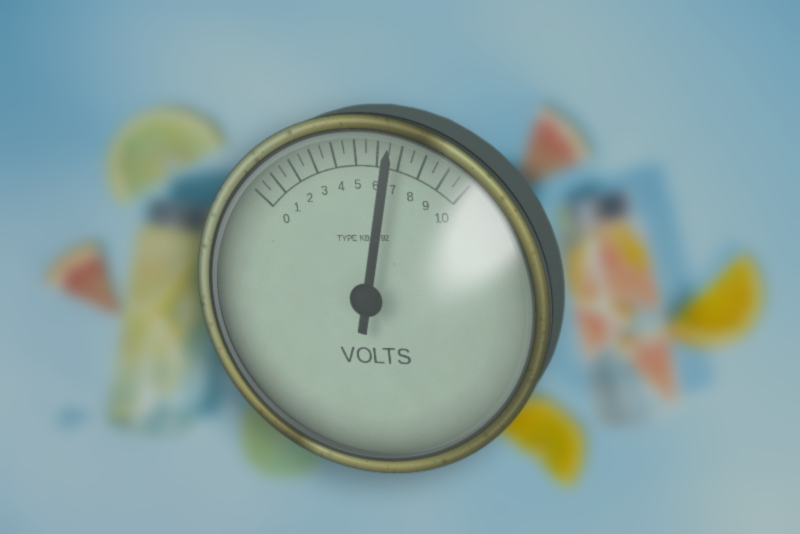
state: 6.5 V
